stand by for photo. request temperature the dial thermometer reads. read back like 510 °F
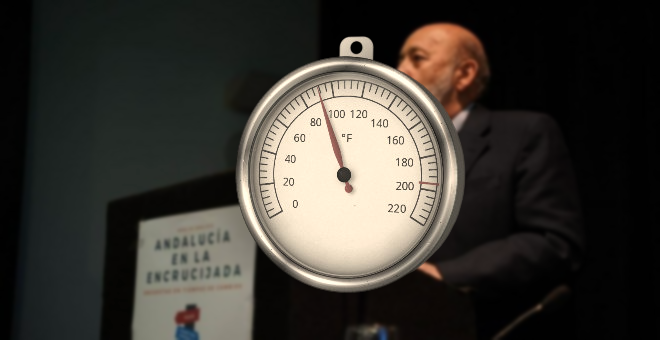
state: 92 °F
